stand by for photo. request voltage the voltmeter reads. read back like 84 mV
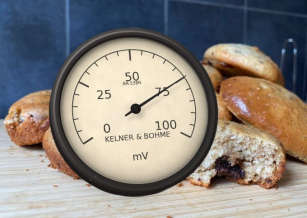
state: 75 mV
